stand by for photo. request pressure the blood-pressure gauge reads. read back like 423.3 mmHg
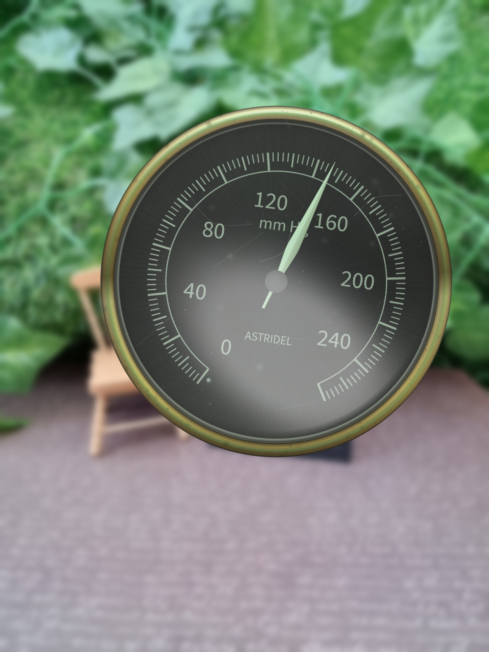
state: 146 mmHg
